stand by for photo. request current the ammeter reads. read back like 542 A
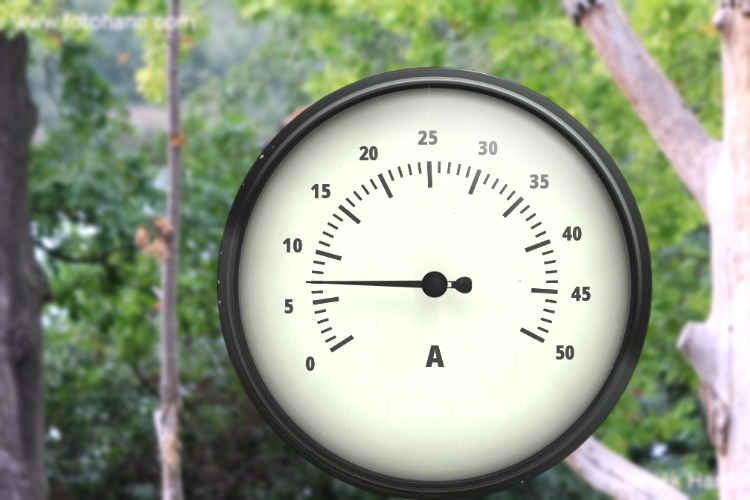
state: 7 A
